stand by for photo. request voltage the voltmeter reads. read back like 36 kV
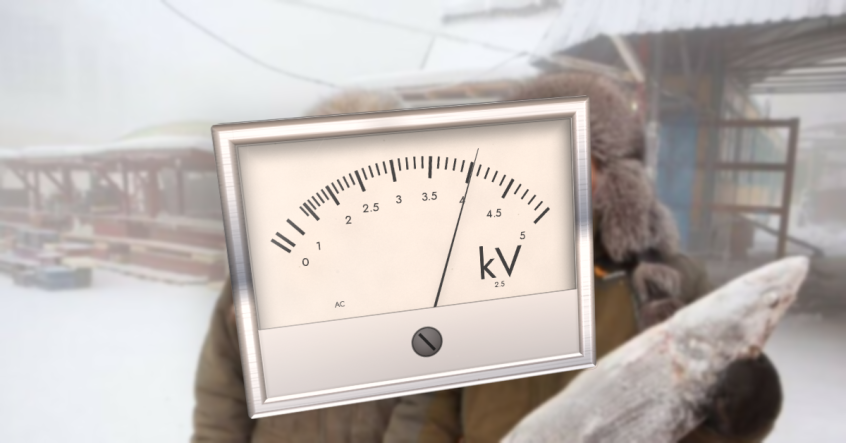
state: 4 kV
